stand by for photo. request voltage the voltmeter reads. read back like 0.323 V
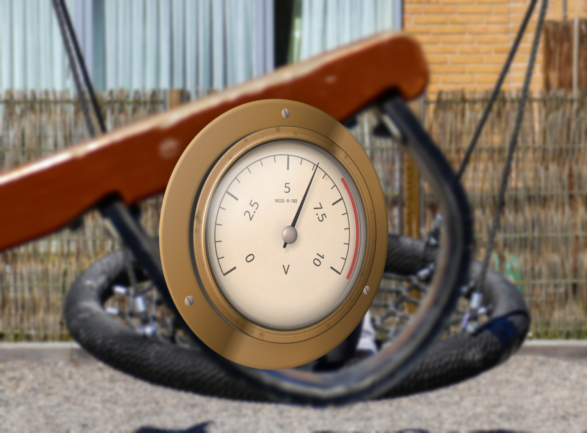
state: 6 V
